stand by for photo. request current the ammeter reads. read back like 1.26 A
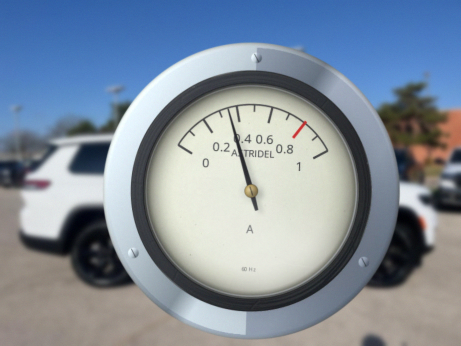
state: 0.35 A
